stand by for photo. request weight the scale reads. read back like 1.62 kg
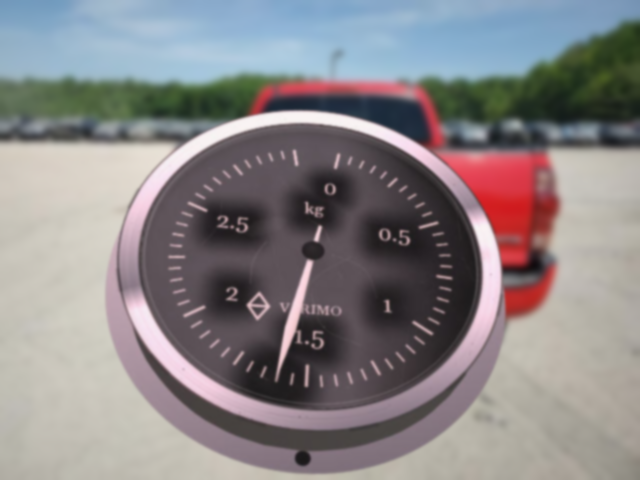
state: 1.6 kg
